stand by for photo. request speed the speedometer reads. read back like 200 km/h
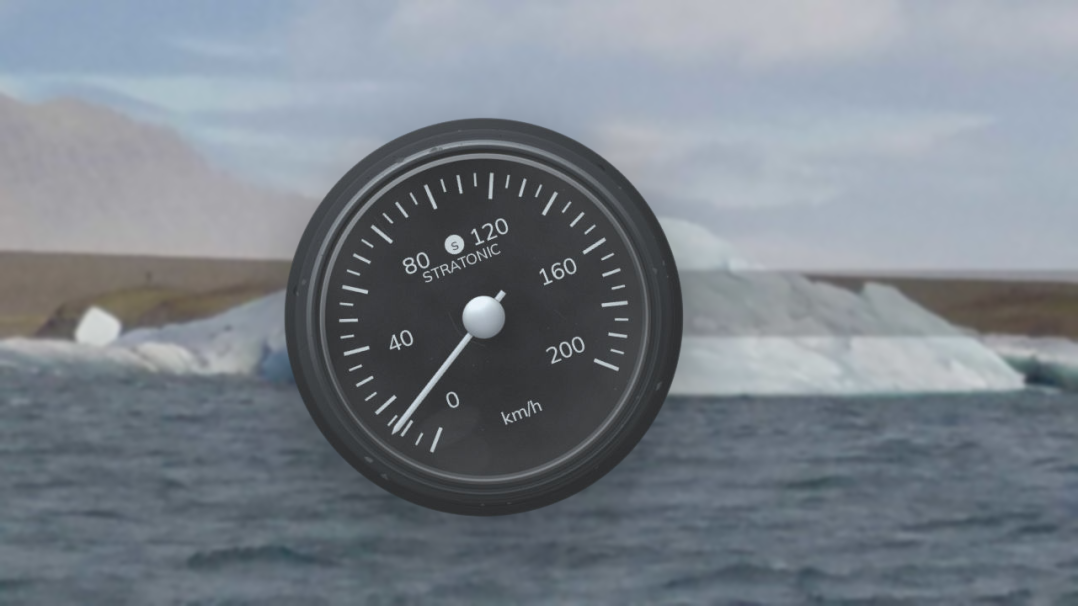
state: 12.5 km/h
